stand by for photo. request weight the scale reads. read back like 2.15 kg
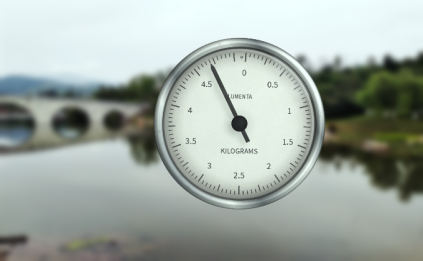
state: 4.7 kg
